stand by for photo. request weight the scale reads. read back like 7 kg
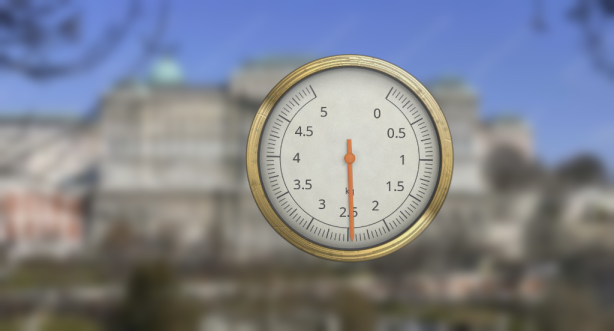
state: 2.45 kg
